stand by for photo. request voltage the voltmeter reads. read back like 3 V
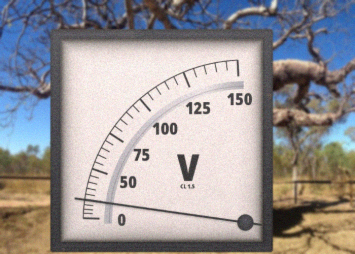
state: 25 V
